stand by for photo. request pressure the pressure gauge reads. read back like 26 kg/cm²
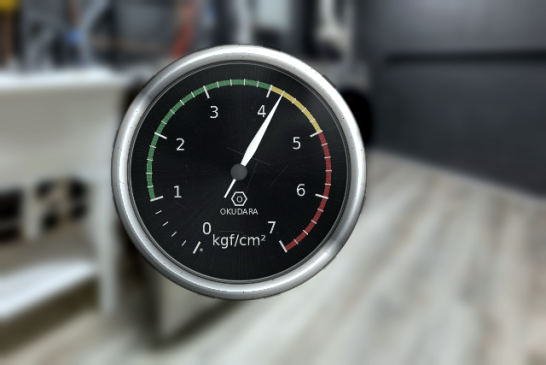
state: 4.2 kg/cm²
